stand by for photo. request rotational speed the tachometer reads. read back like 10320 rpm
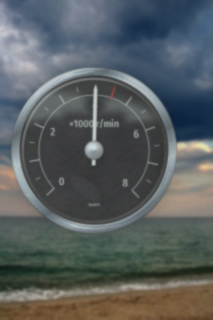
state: 4000 rpm
